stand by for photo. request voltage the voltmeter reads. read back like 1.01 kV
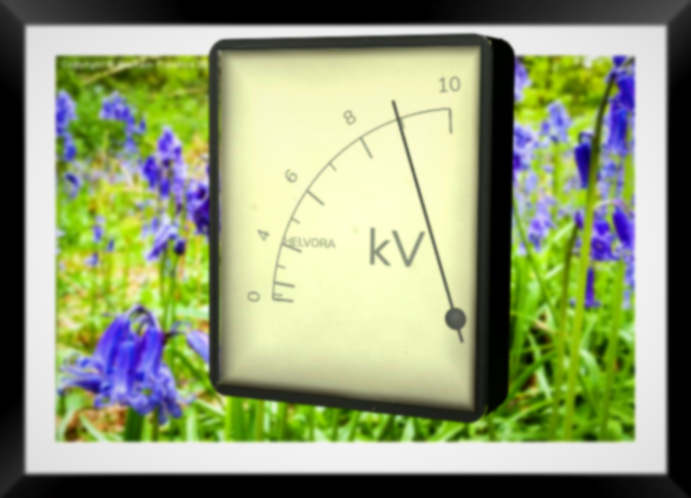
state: 9 kV
